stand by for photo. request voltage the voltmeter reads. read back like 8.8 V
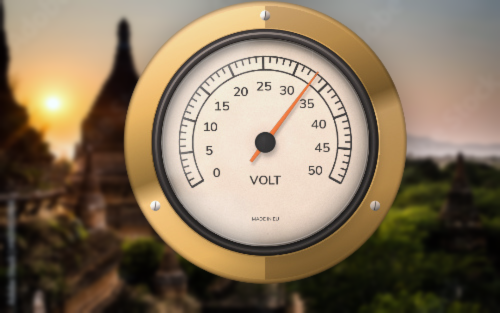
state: 33 V
